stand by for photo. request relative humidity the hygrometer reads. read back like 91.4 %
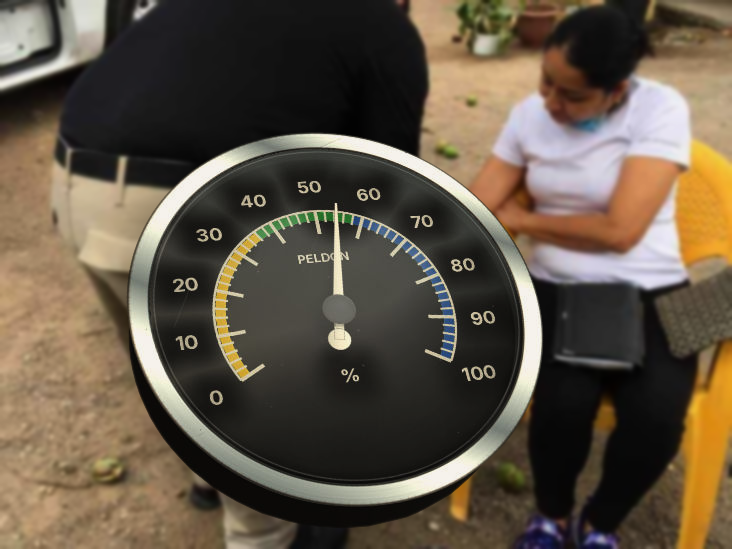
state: 54 %
